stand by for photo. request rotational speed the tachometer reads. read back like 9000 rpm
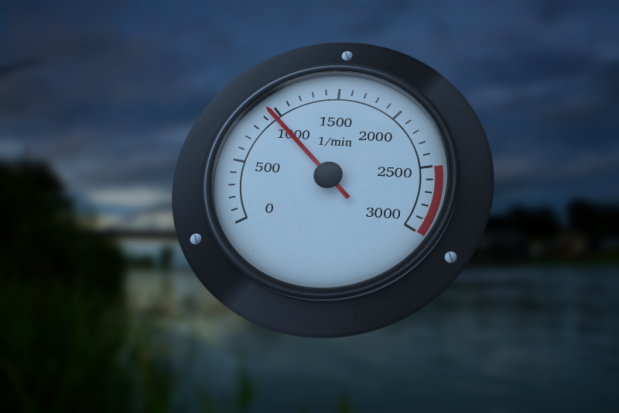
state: 950 rpm
